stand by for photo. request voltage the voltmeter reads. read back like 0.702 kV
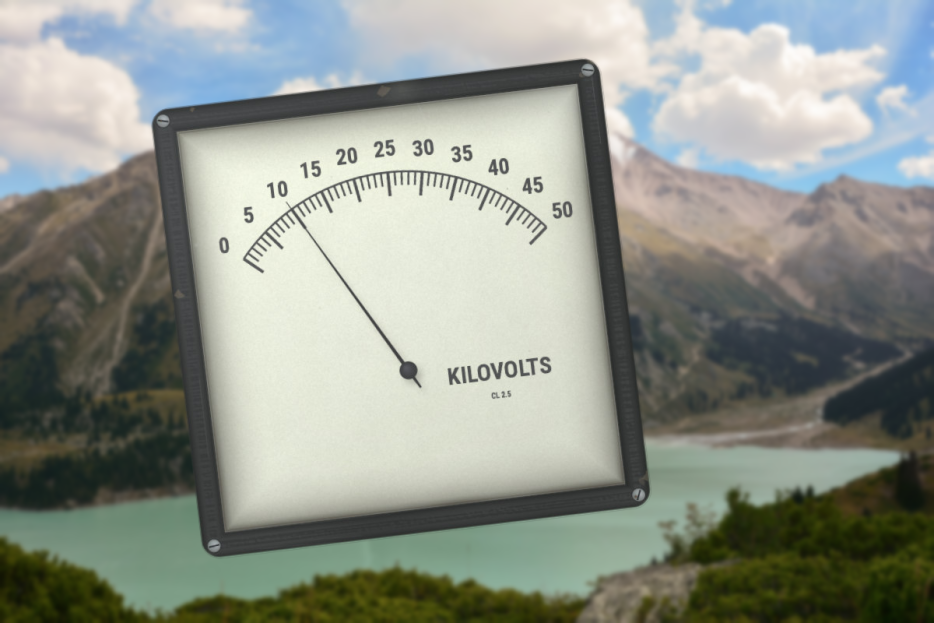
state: 10 kV
